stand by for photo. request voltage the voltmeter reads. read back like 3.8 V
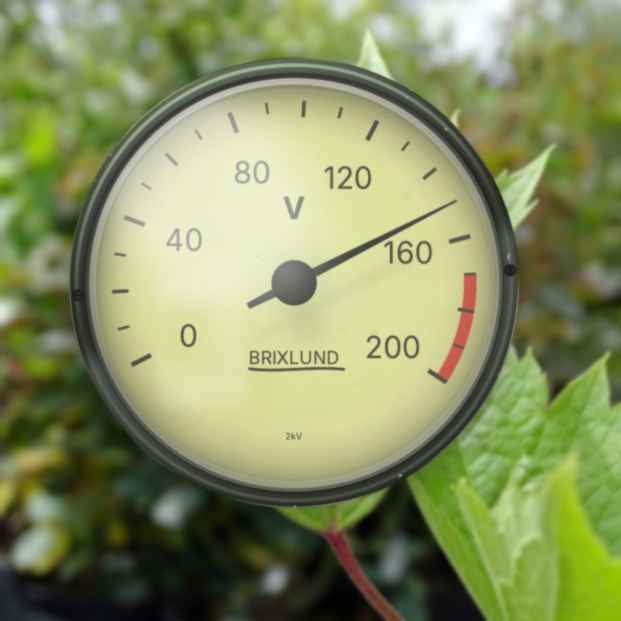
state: 150 V
